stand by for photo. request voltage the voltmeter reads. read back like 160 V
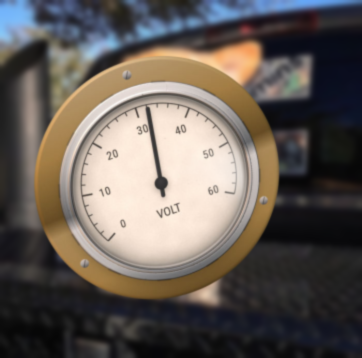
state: 32 V
